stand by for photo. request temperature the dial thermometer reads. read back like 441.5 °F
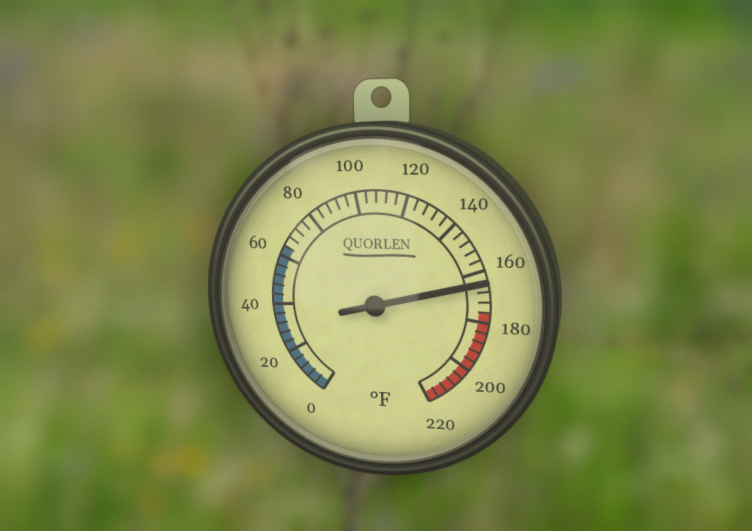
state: 164 °F
